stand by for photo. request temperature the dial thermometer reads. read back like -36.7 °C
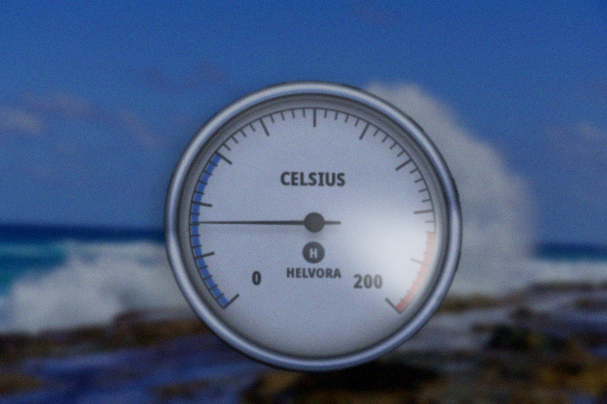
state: 32 °C
